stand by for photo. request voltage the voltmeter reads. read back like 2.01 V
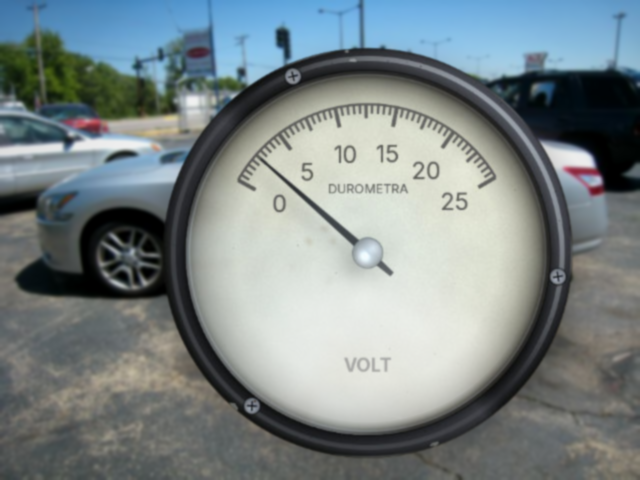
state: 2.5 V
